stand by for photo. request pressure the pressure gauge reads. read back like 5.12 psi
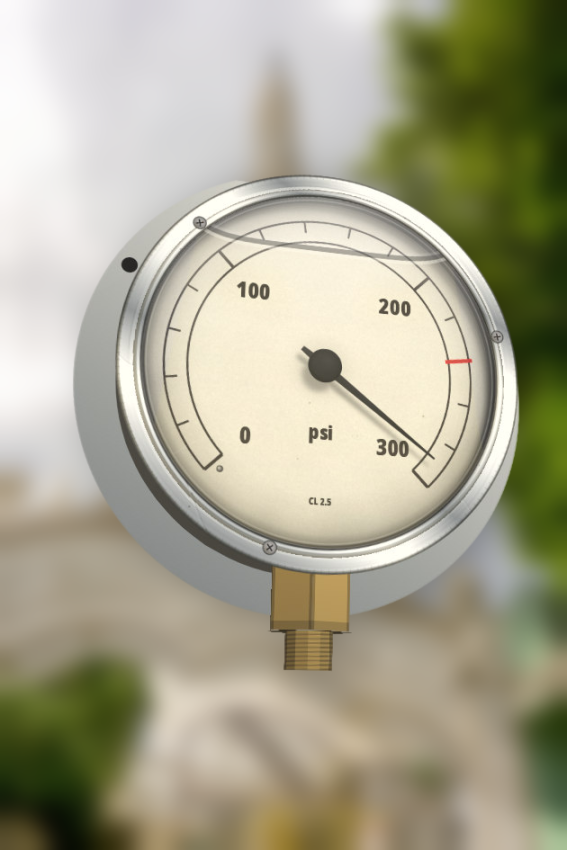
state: 290 psi
